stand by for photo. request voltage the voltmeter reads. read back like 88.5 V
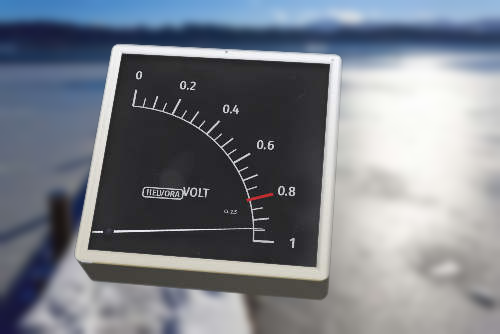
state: 0.95 V
